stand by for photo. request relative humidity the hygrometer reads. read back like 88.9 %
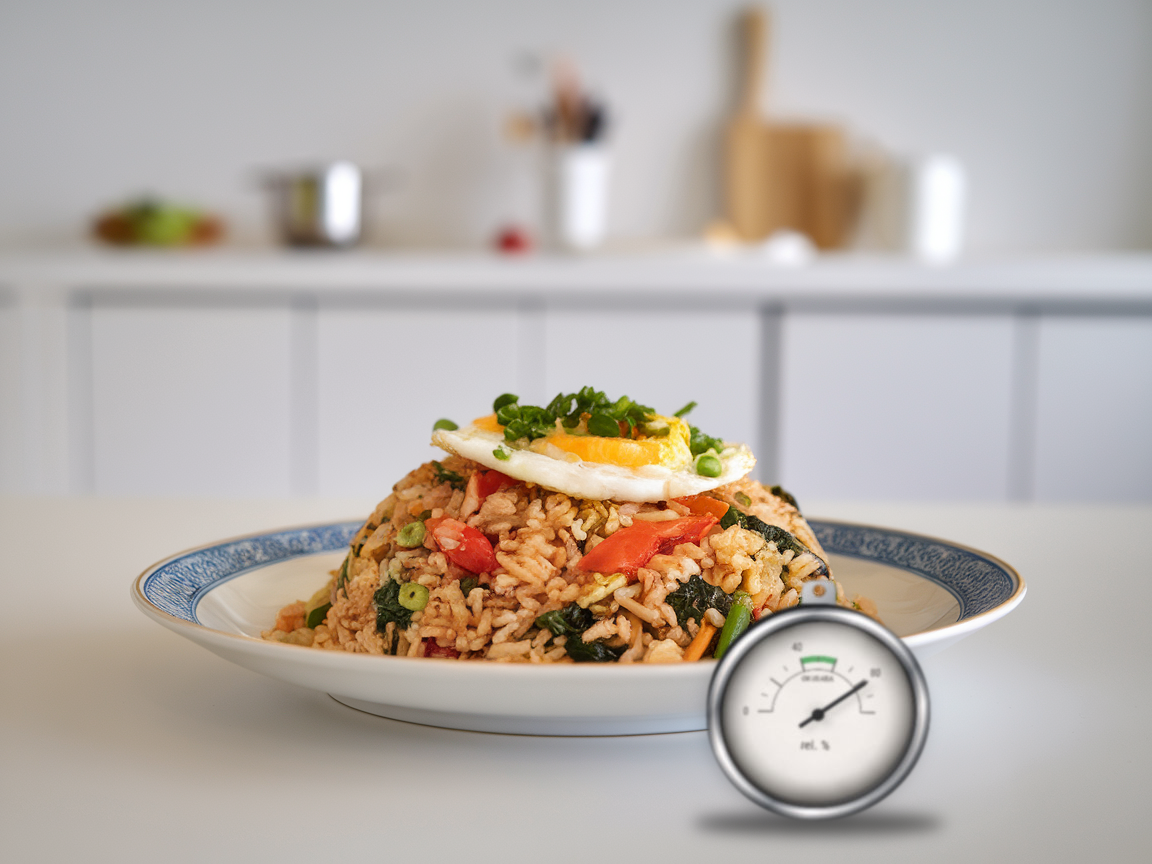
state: 80 %
